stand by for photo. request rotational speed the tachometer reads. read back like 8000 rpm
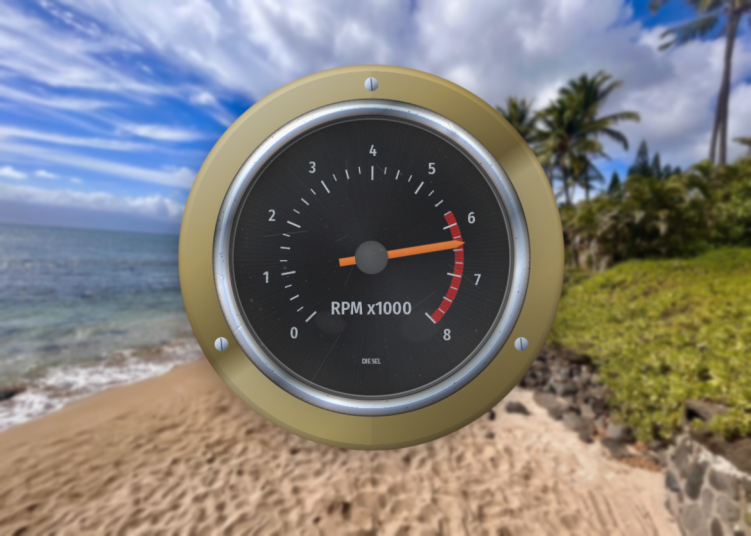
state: 6375 rpm
